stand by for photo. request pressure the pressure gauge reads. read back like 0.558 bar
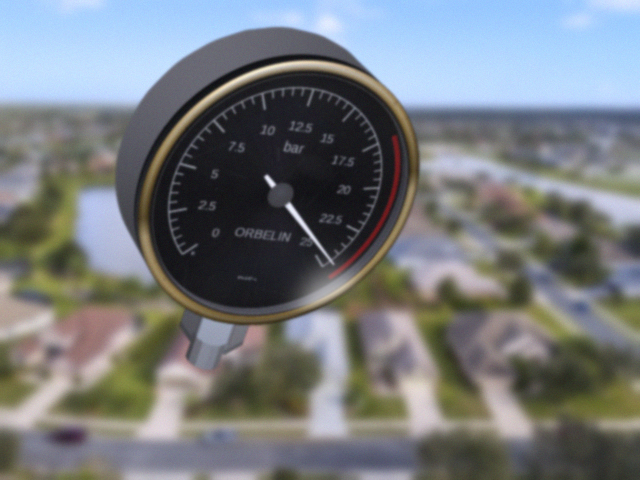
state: 24.5 bar
